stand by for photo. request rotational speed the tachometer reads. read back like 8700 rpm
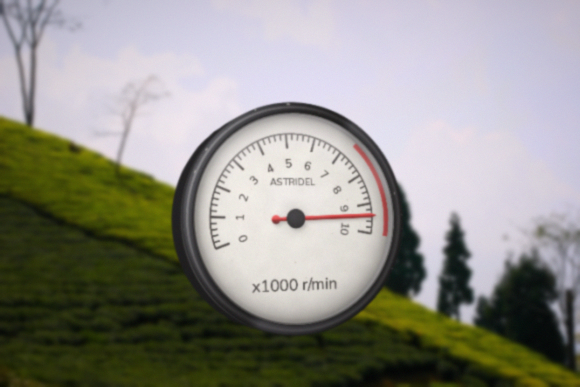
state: 9400 rpm
